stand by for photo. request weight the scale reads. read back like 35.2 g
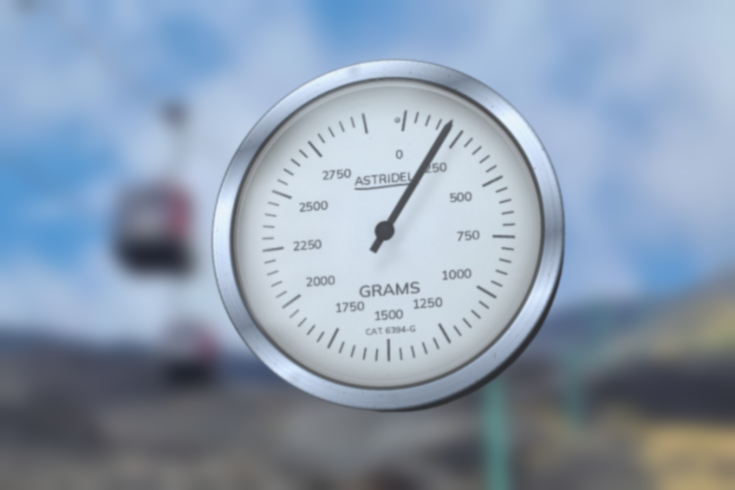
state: 200 g
